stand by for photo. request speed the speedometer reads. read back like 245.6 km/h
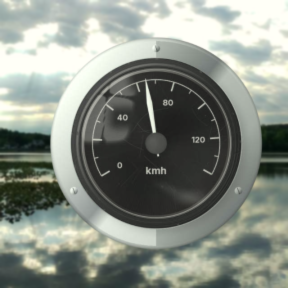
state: 65 km/h
